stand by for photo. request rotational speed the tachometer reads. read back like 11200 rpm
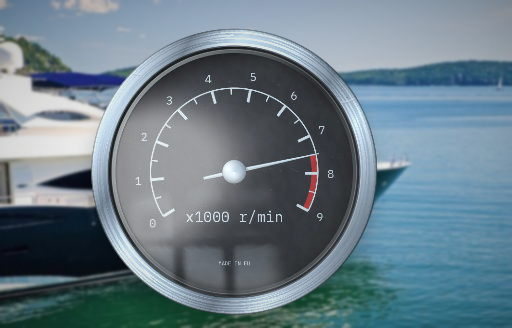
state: 7500 rpm
